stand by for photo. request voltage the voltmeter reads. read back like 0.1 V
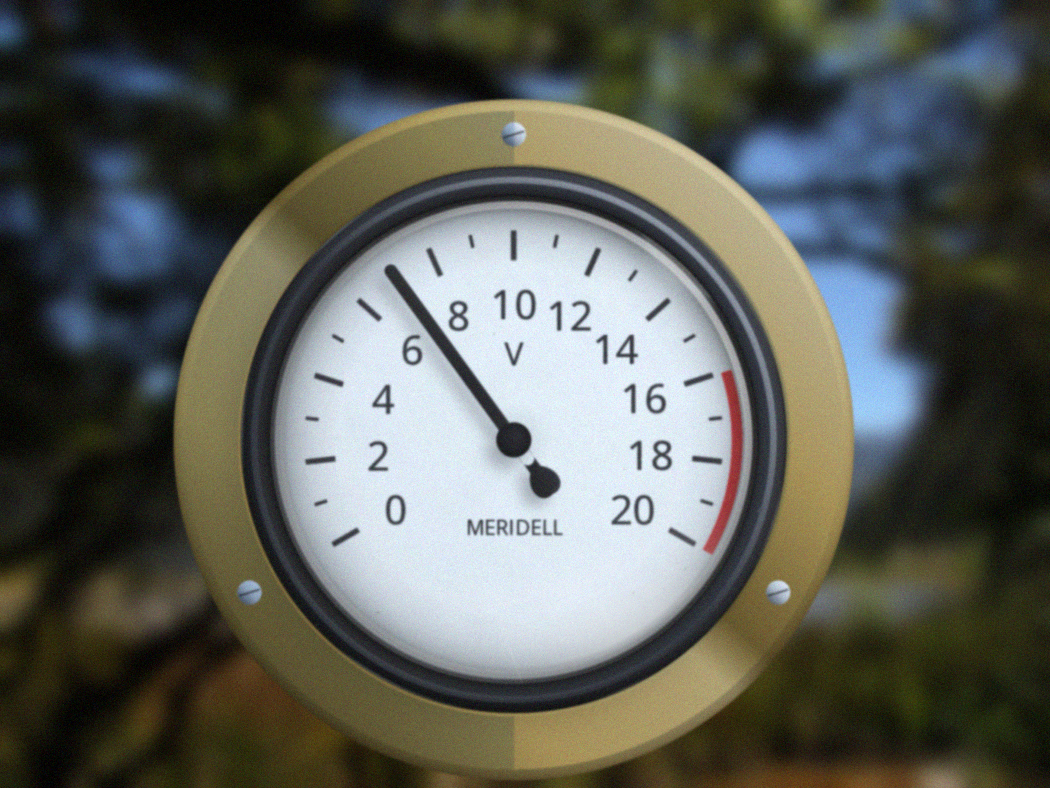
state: 7 V
